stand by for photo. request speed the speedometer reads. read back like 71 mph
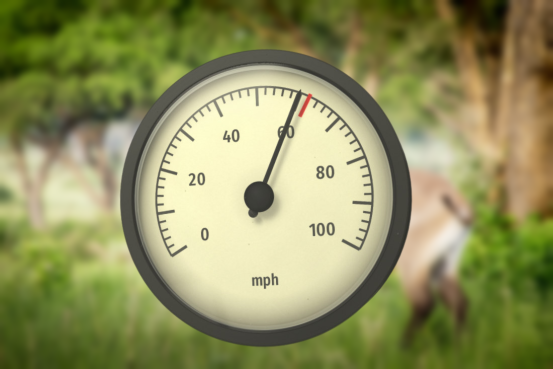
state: 60 mph
